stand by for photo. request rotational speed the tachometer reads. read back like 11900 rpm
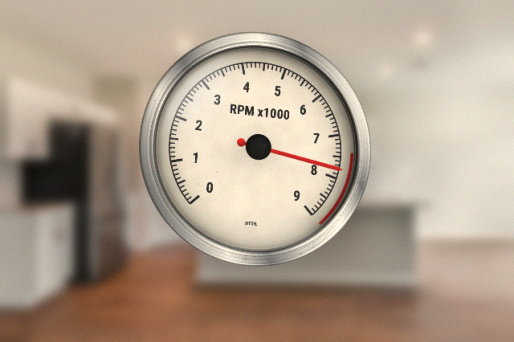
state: 7800 rpm
